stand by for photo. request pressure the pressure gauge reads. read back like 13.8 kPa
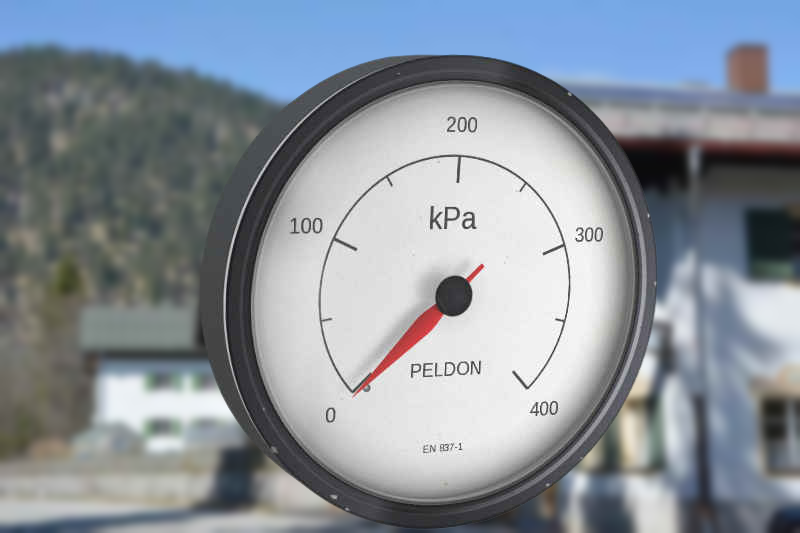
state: 0 kPa
